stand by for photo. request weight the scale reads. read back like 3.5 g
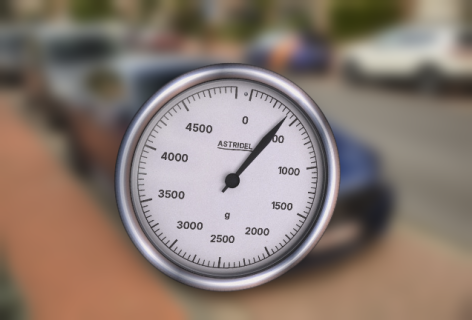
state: 400 g
